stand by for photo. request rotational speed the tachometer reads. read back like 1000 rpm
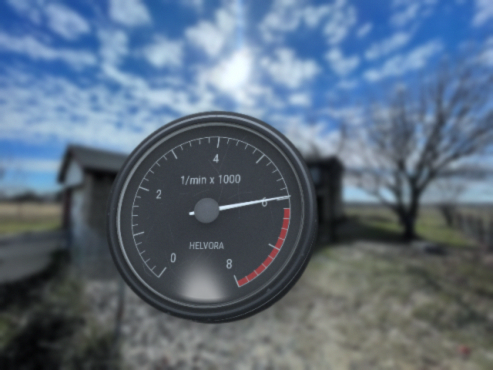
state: 6000 rpm
